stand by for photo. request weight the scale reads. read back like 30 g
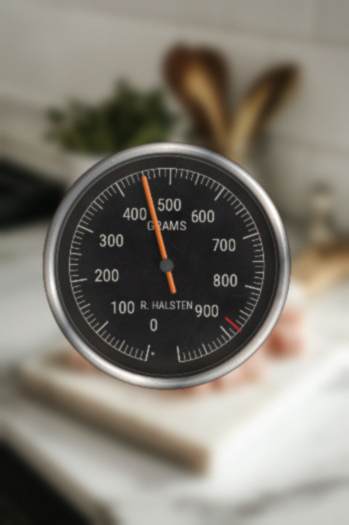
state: 450 g
